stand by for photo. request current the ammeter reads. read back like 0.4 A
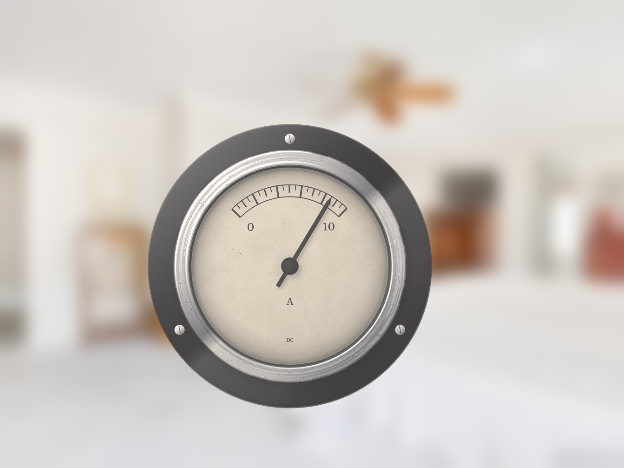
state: 8.5 A
